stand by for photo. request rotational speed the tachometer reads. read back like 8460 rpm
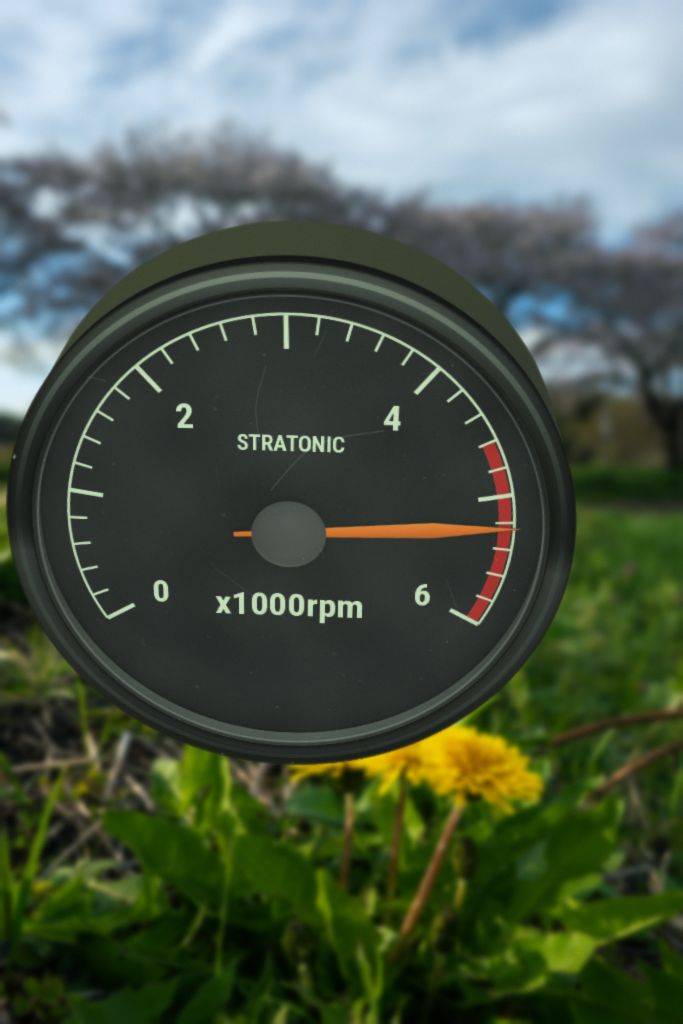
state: 5200 rpm
